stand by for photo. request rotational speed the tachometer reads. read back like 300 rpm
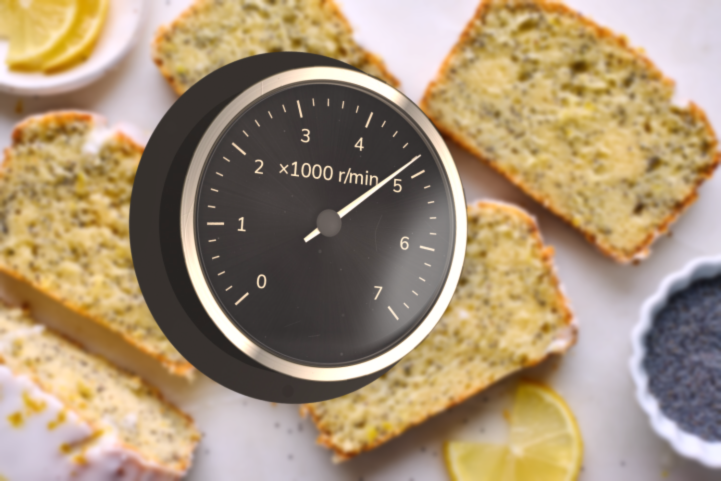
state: 4800 rpm
